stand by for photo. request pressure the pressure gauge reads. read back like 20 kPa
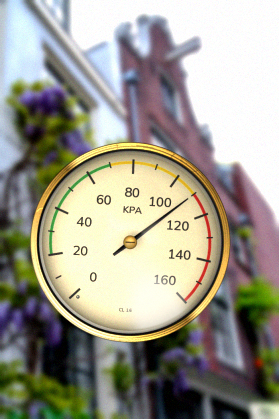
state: 110 kPa
